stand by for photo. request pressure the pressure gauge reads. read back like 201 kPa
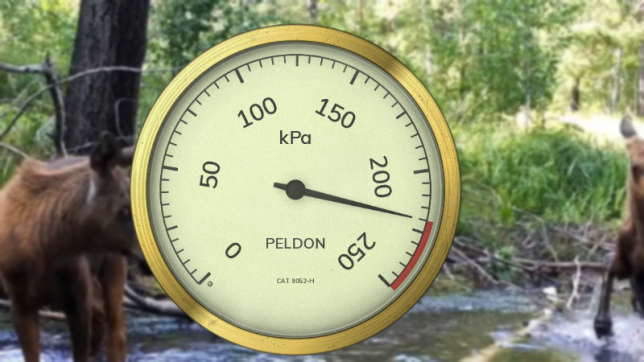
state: 220 kPa
